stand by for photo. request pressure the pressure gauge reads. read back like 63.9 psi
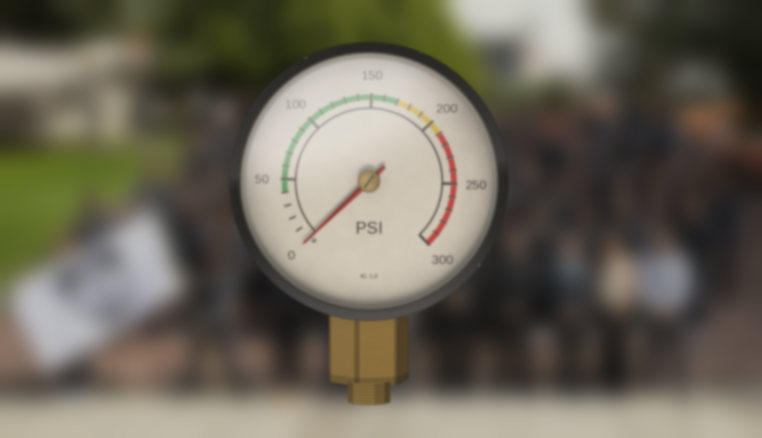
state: 0 psi
